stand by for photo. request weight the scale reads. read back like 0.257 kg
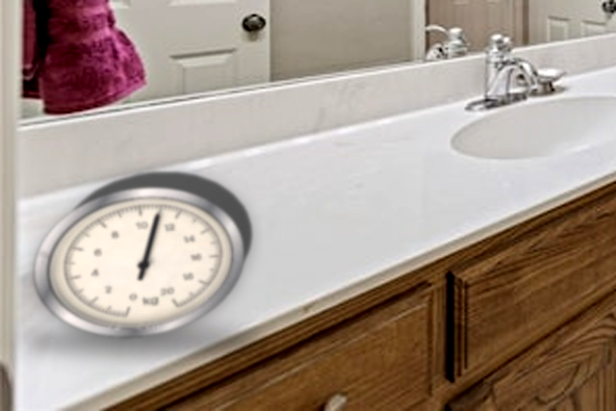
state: 11 kg
